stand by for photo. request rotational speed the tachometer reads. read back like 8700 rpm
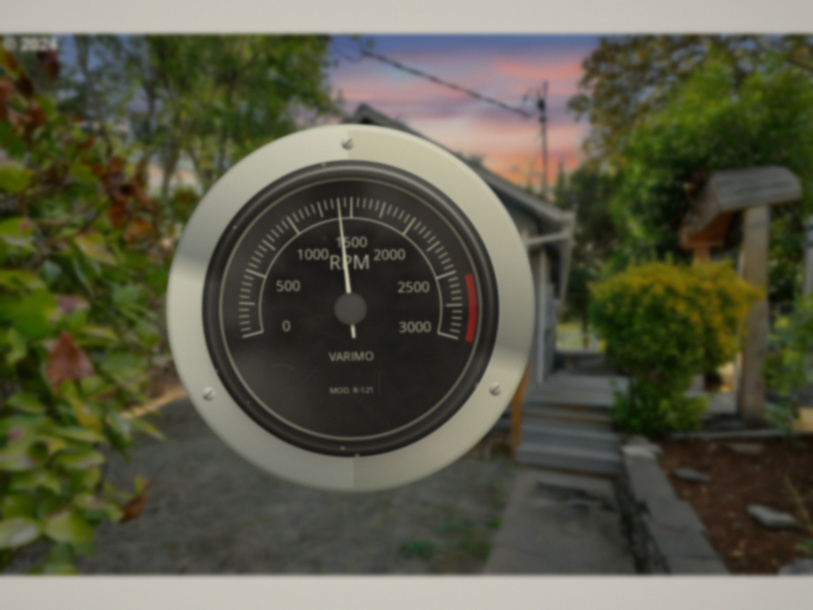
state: 1400 rpm
